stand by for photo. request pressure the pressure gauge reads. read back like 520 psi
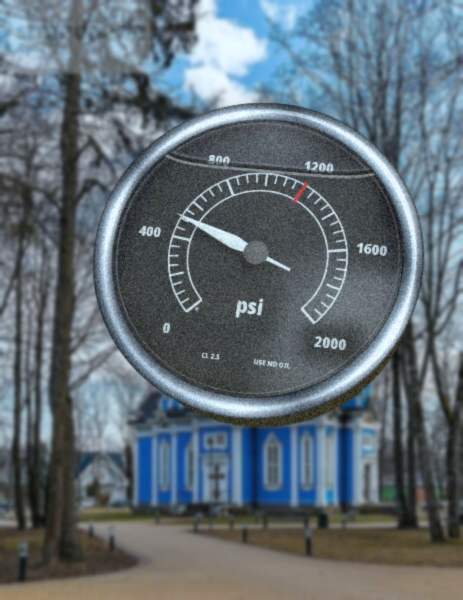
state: 500 psi
